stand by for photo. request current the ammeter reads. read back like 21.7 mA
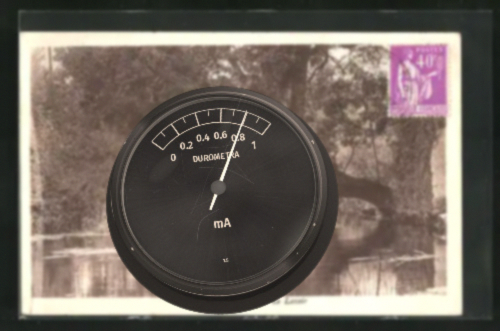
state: 0.8 mA
